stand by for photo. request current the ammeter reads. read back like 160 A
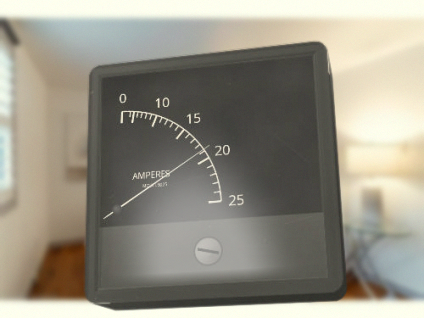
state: 19 A
